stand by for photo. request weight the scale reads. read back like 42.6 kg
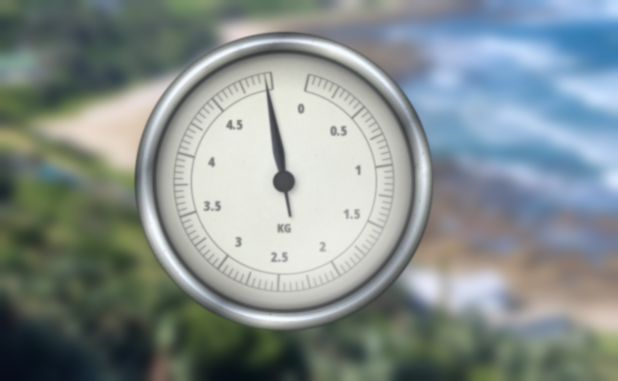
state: 4.95 kg
